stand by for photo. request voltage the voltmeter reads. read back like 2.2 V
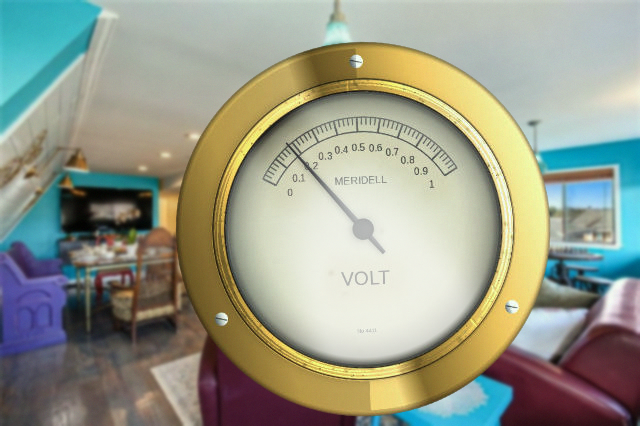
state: 0.18 V
